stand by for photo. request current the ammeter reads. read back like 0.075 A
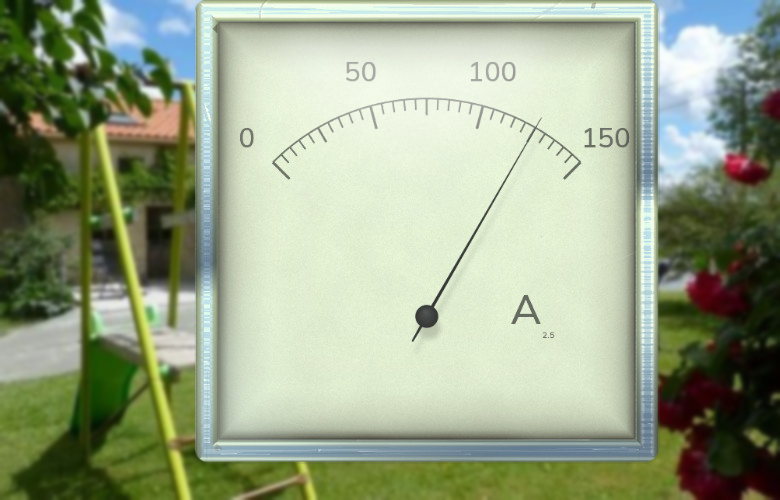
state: 125 A
